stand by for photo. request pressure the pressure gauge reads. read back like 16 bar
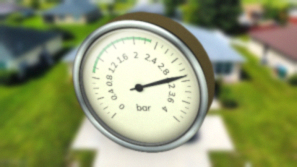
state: 3.1 bar
